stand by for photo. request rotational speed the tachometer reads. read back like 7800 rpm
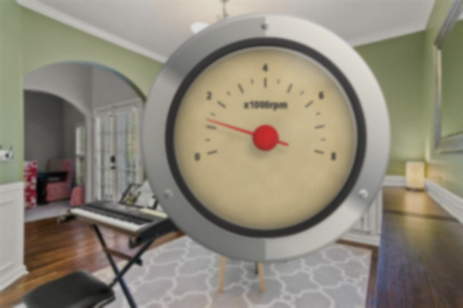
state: 1250 rpm
